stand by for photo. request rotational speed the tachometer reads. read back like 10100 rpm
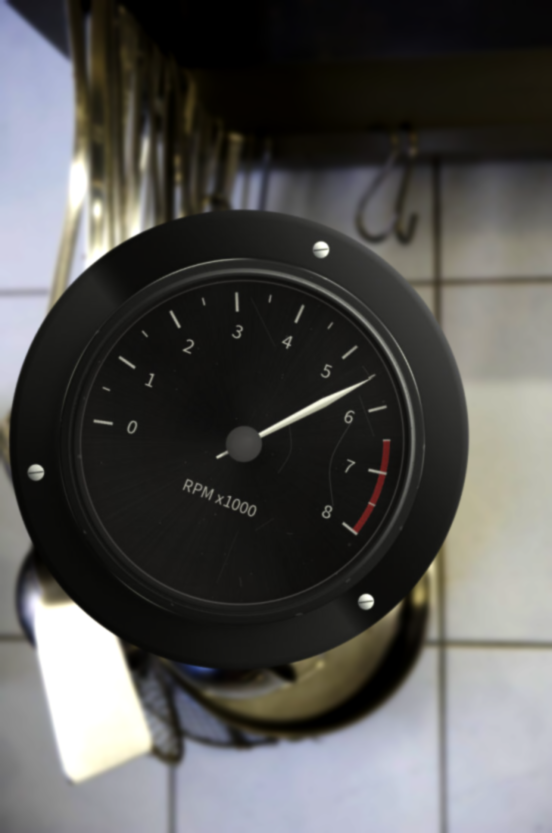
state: 5500 rpm
